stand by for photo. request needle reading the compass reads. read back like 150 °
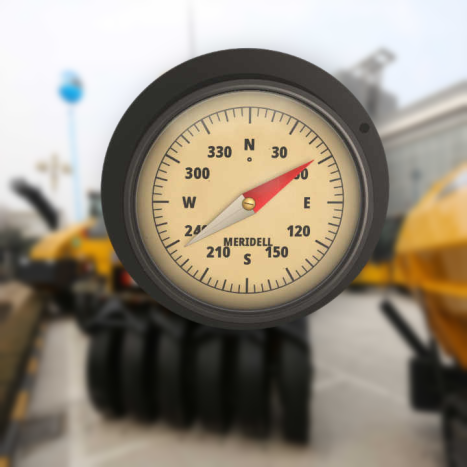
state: 55 °
